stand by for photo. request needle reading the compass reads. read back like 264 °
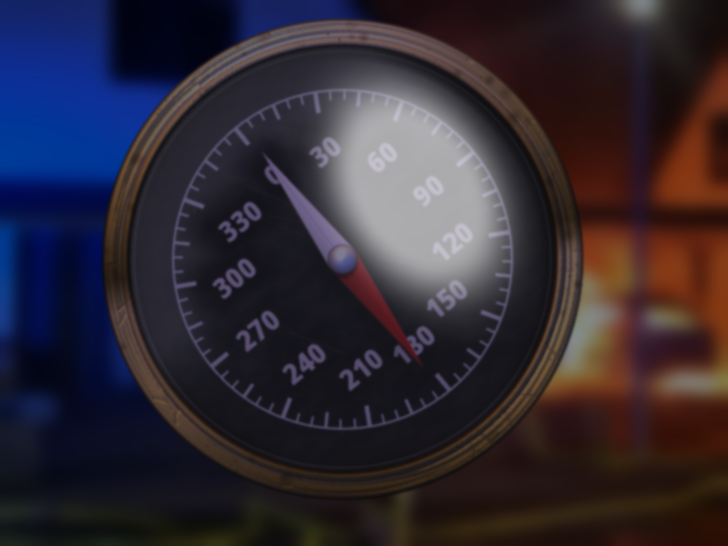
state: 182.5 °
